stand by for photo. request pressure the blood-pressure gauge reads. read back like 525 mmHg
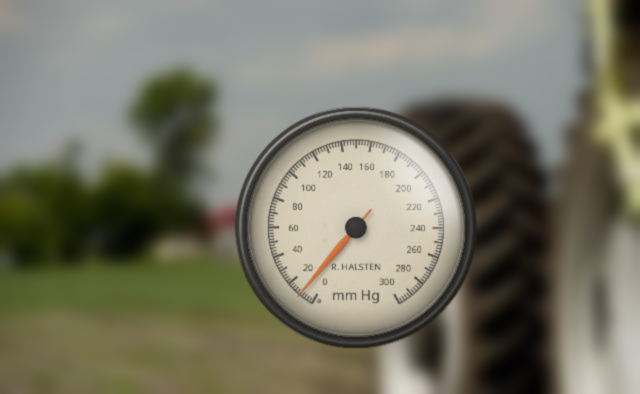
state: 10 mmHg
